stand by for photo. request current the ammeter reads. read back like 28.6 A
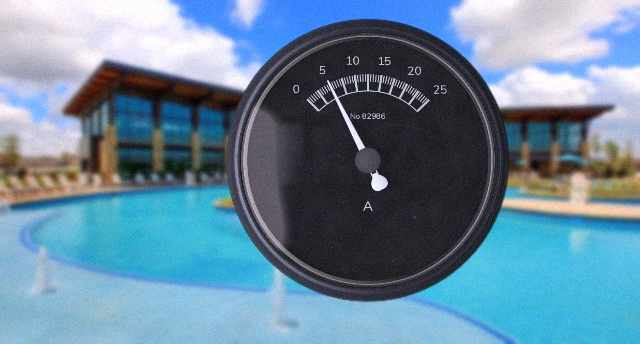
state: 5 A
